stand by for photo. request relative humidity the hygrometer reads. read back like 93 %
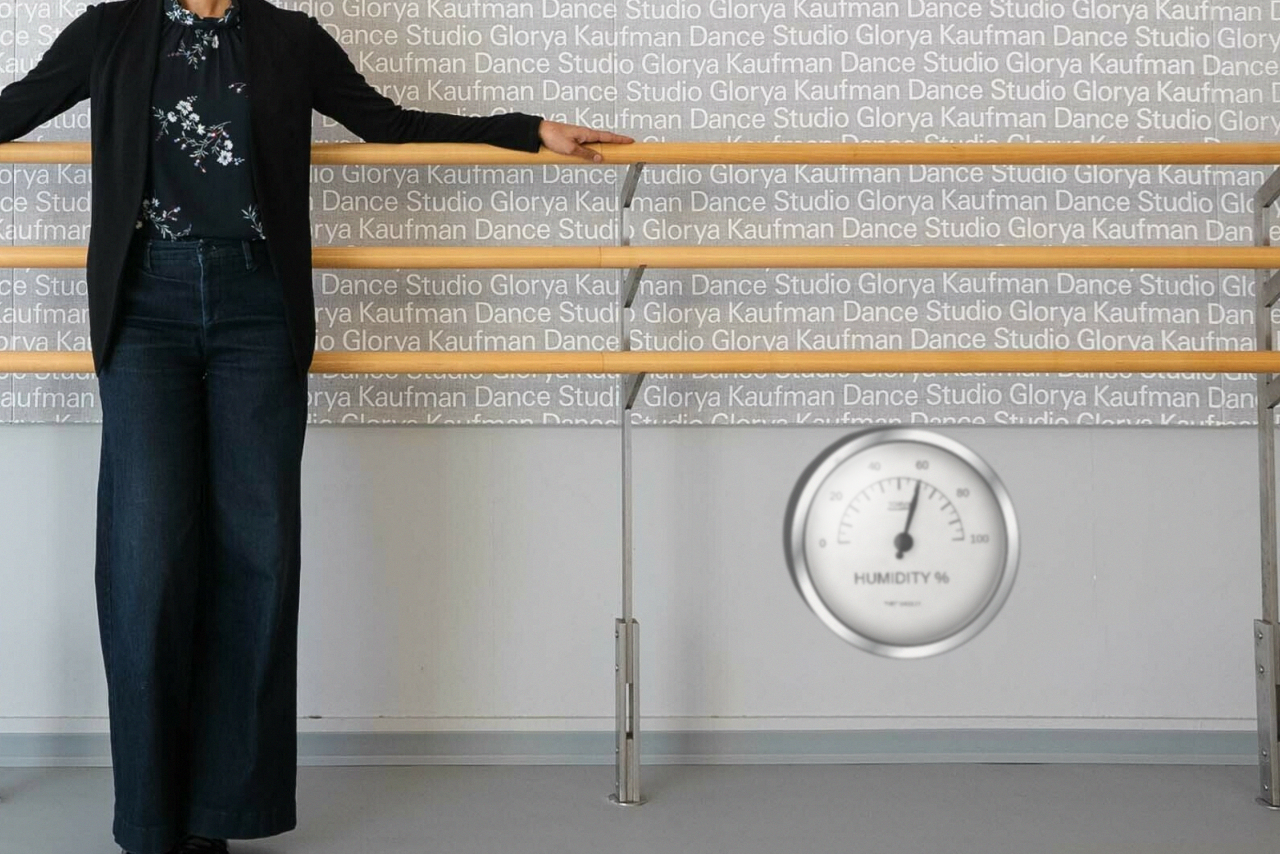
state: 60 %
